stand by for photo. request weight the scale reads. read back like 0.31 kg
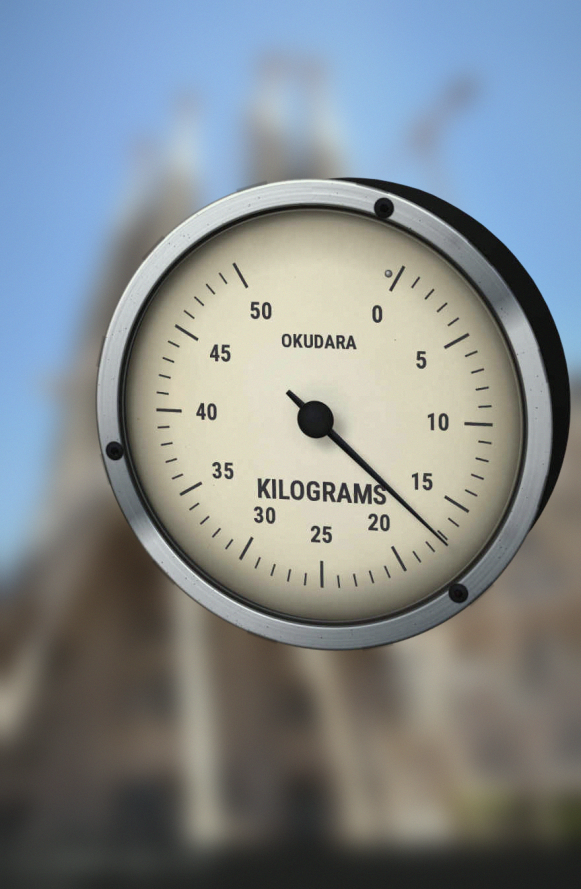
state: 17 kg
